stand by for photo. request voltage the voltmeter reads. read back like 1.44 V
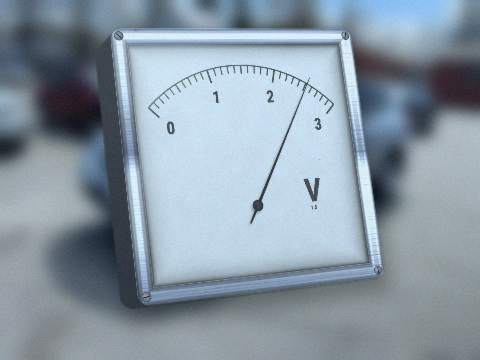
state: 2.5 V
